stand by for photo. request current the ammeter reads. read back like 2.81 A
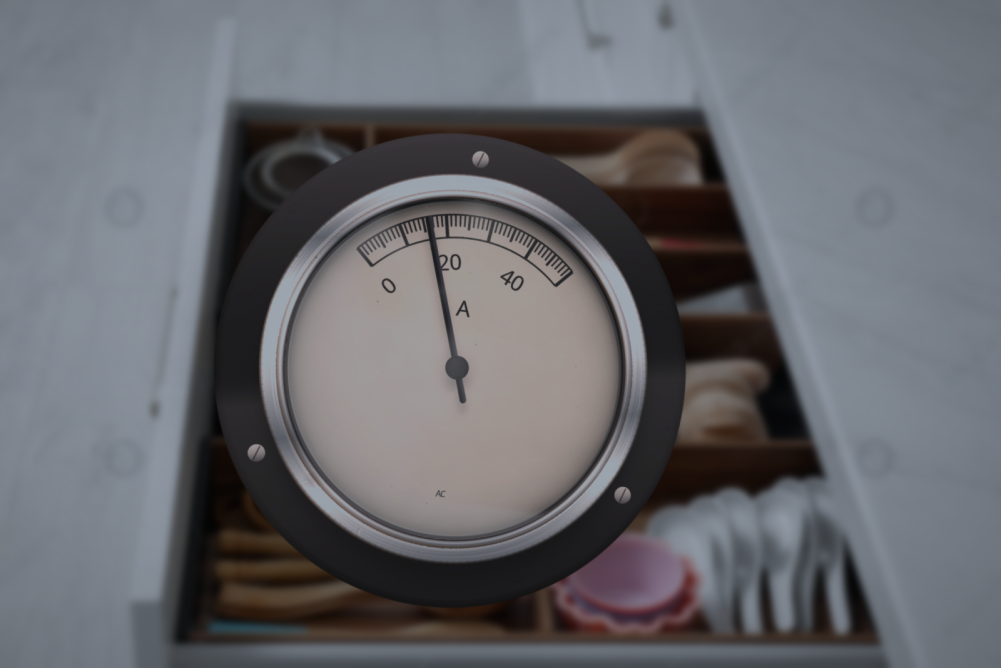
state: 16 A
